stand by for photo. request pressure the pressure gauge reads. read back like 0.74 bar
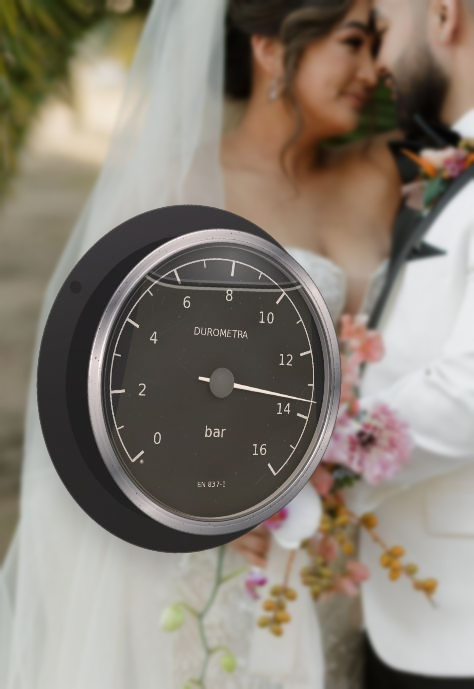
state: 13.5 bar
